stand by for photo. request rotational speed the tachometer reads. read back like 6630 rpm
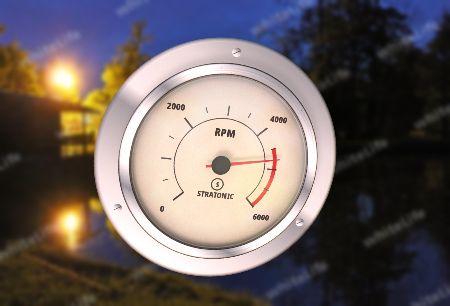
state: 4750 rpm
